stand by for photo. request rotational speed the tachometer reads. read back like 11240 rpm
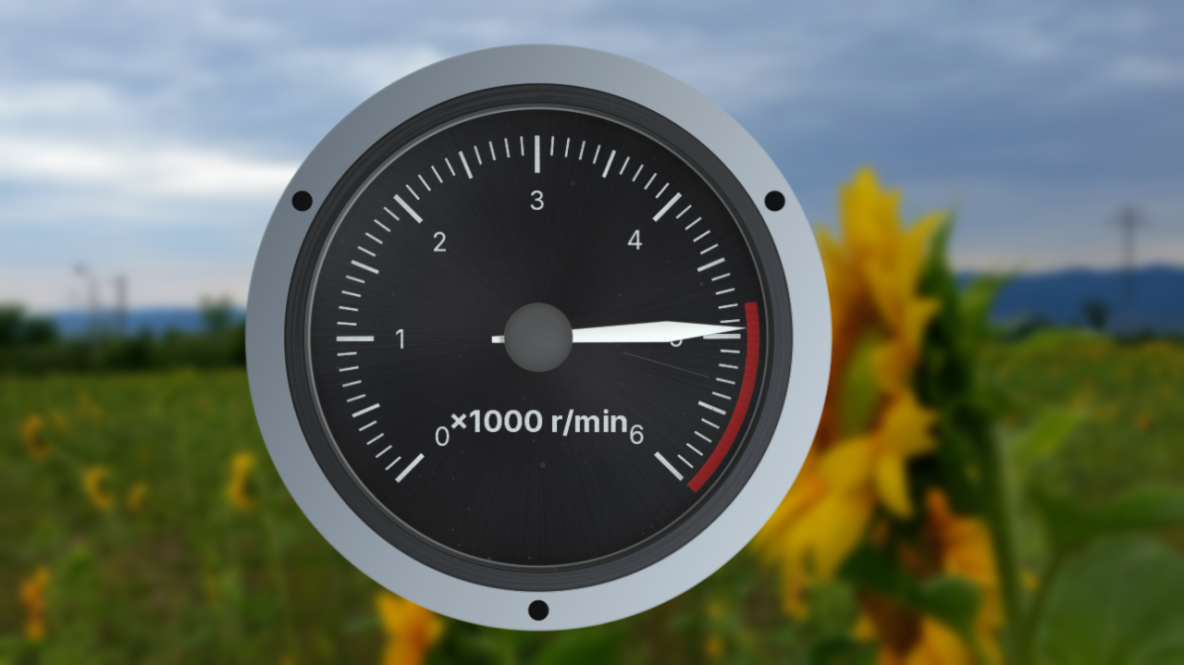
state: 4950 rpm
